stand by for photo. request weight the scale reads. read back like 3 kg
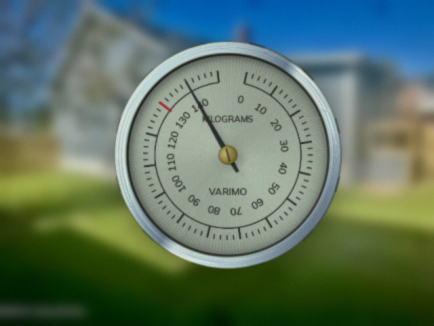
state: 140 kg
